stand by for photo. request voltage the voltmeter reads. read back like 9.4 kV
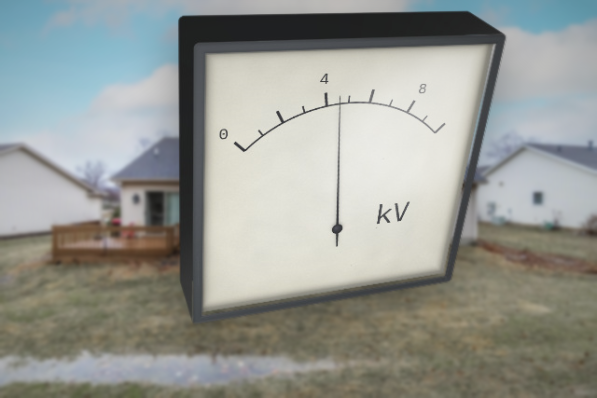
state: 4.5 kV
